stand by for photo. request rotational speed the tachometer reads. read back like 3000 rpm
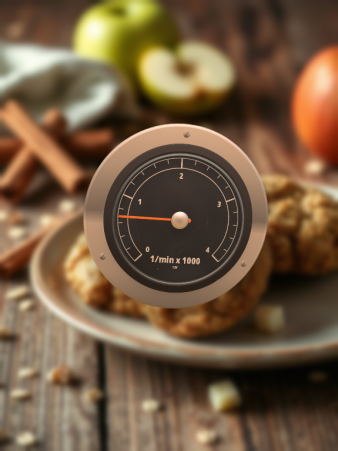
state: 700 rpm
